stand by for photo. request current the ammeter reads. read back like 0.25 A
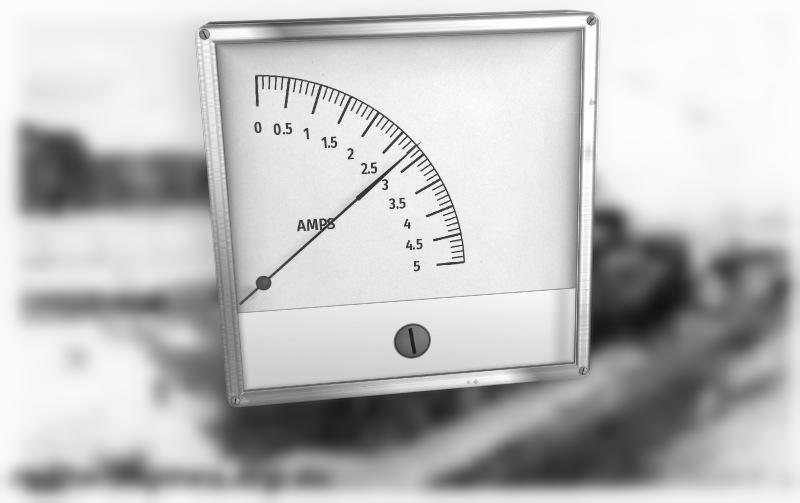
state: 2.8 A
